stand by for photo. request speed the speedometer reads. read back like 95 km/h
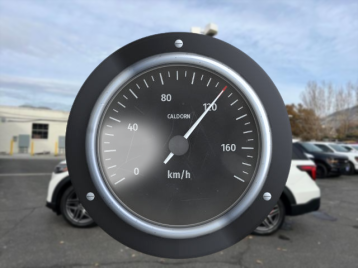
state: 120 km/h
